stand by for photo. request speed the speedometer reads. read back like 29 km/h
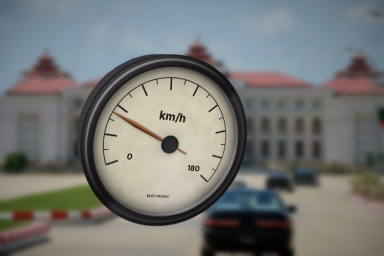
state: 35 km/h
